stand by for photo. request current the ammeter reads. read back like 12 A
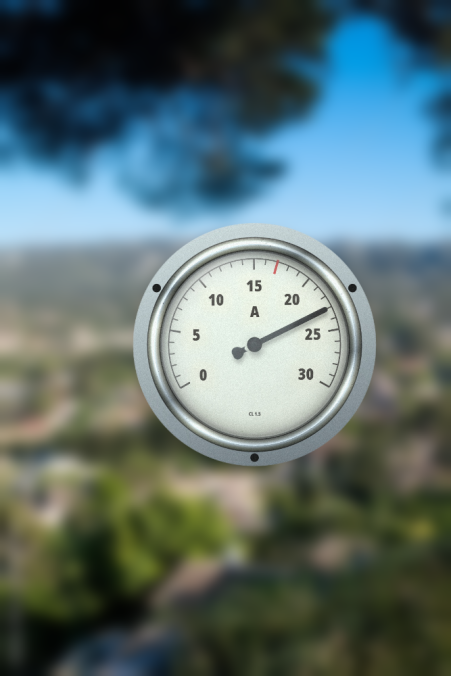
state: 23 A
